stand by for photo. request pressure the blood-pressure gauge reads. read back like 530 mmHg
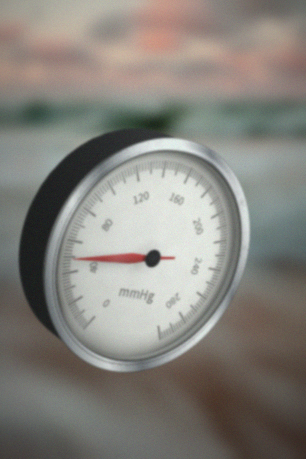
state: 50 mmHg
